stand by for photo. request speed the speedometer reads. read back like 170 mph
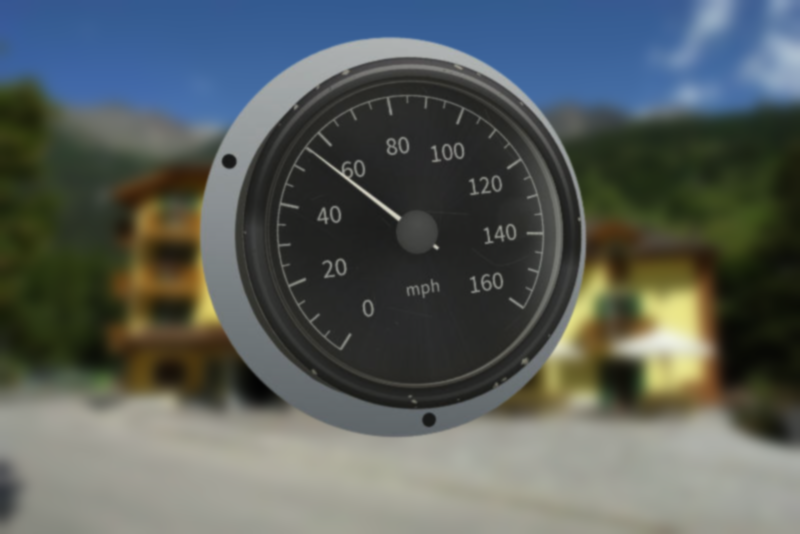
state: 55 mph
